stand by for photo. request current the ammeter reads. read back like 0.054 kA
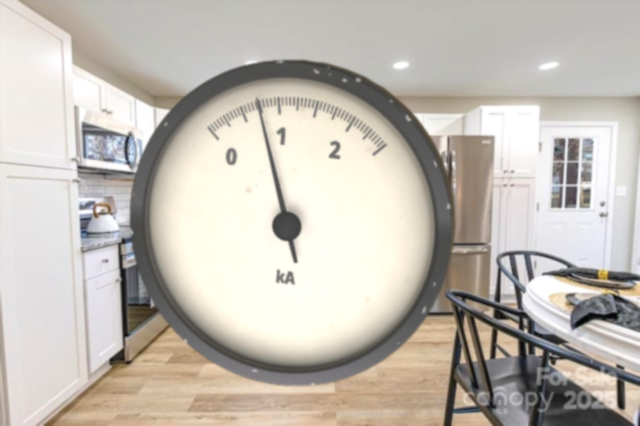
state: 0.75 kA
